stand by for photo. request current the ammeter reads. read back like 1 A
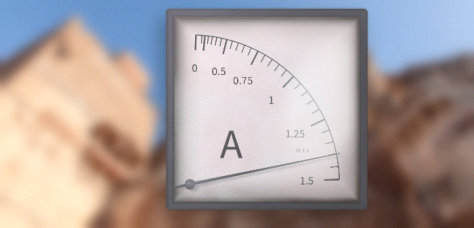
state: 1.4 A
